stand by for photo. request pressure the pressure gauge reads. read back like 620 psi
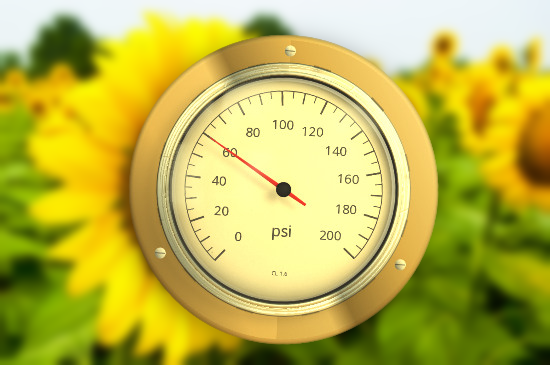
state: 60 psi
